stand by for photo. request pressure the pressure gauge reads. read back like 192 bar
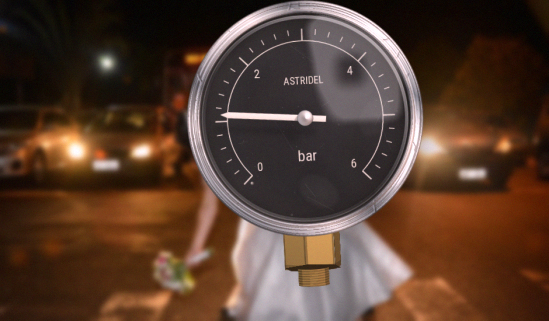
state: 1.1 bar
